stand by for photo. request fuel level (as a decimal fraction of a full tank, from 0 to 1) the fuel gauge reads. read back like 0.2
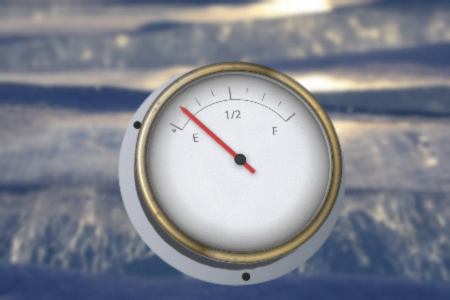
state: 0.125
